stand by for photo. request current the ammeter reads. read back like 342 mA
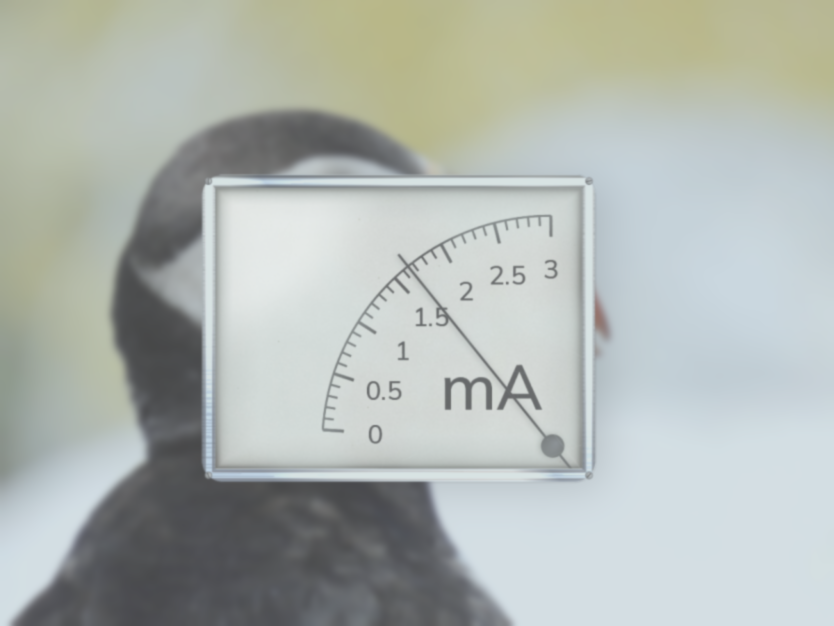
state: 1.65 mA
